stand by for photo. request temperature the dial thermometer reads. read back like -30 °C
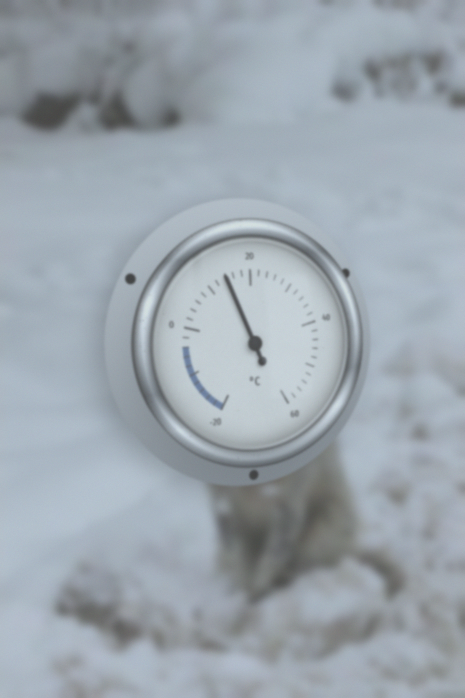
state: 14 °C
